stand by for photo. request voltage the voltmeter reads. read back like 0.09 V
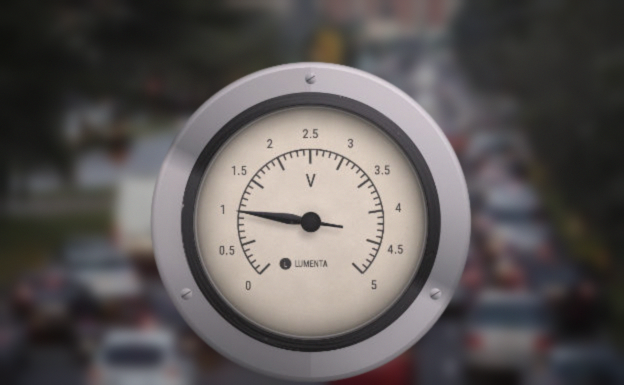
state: 1 V
